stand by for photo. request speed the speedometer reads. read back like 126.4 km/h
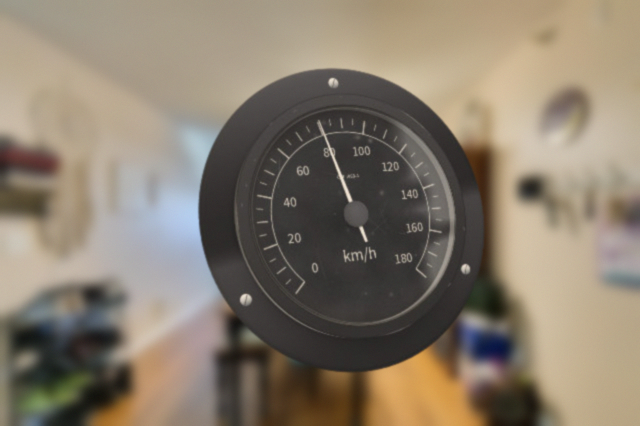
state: 80 km/h
